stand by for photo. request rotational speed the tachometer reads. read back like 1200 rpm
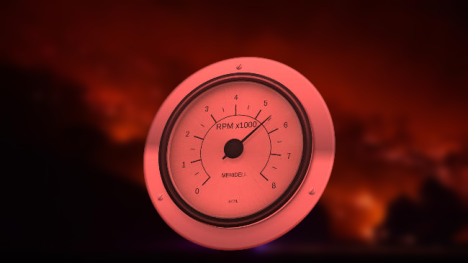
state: 5500 rpm
